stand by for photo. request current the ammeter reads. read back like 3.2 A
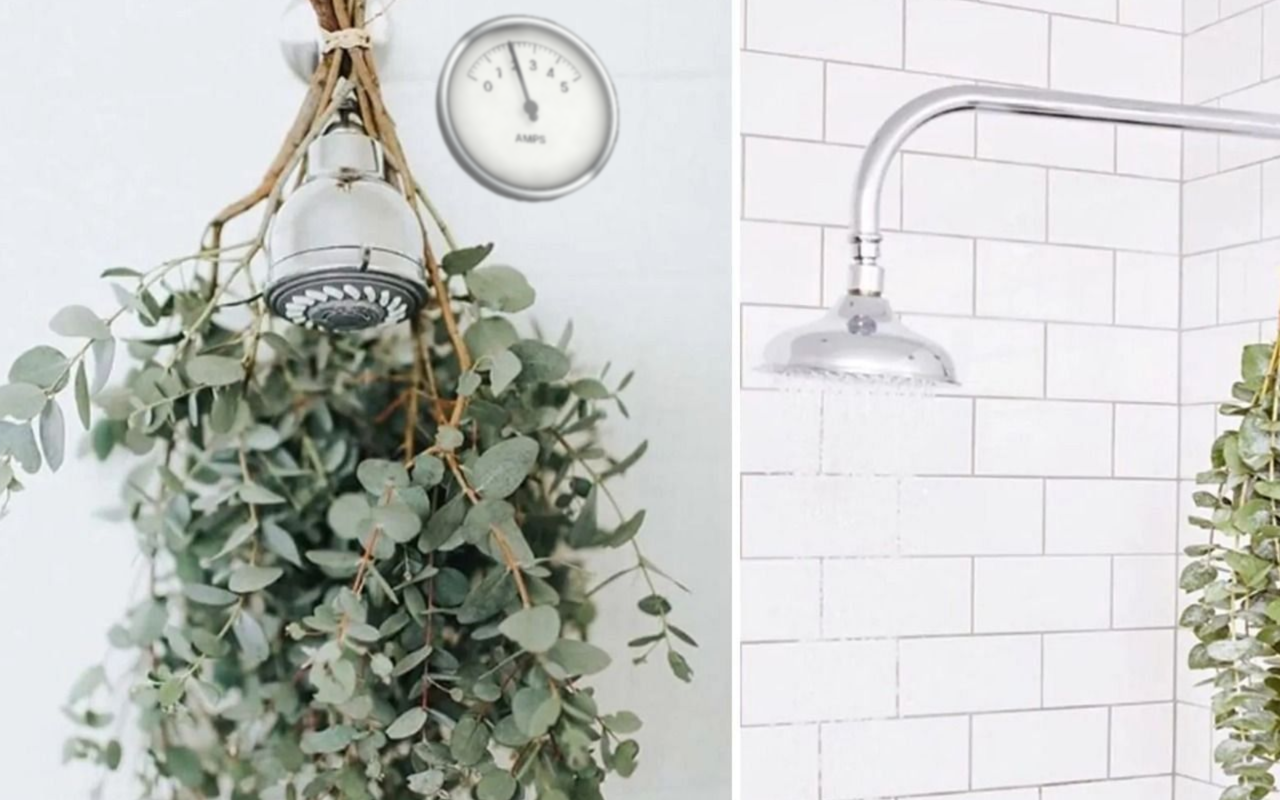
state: 2 A
